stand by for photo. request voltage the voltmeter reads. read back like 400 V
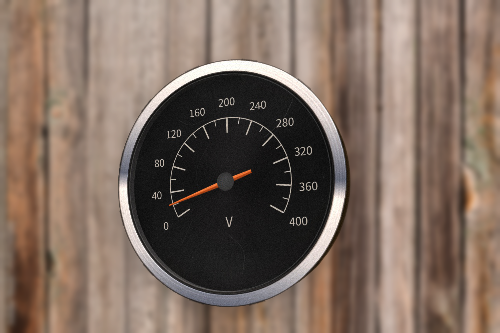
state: 20 V
